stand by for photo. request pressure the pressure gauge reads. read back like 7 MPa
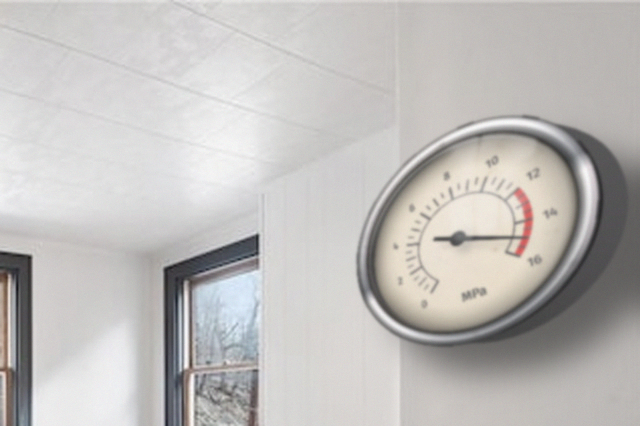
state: 15 MPa
